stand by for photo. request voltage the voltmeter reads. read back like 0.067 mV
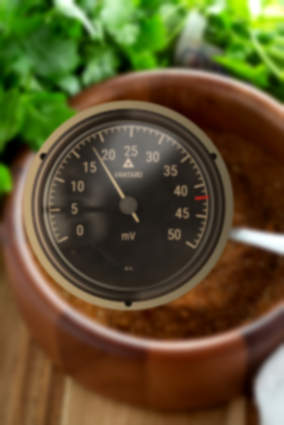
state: 18 mV
